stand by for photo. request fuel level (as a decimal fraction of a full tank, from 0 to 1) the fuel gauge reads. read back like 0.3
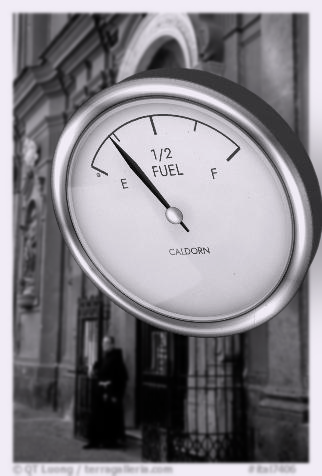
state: 0.25
